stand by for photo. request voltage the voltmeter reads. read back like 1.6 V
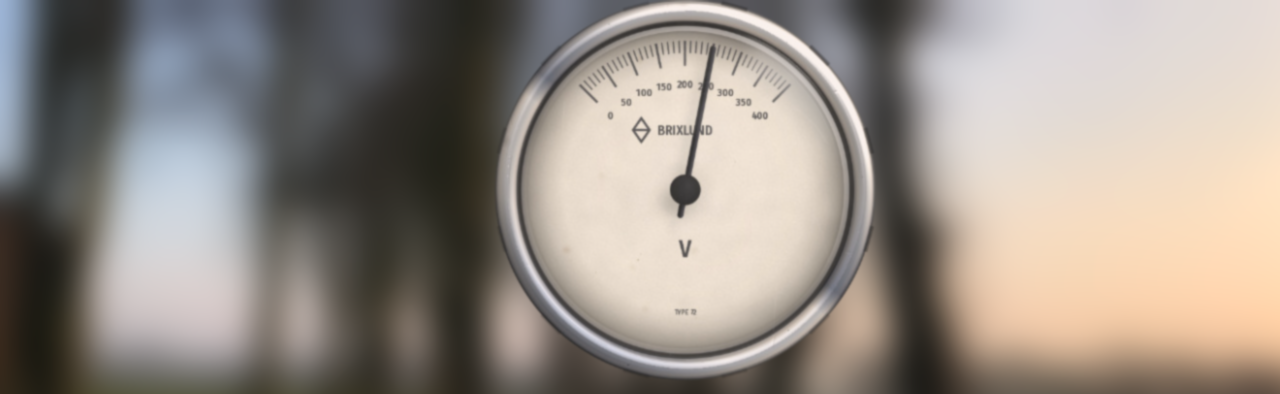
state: 250 V
